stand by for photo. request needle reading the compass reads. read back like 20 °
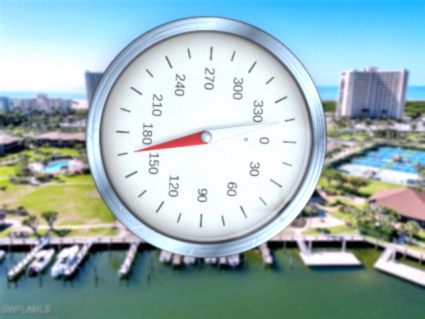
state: 165 °
